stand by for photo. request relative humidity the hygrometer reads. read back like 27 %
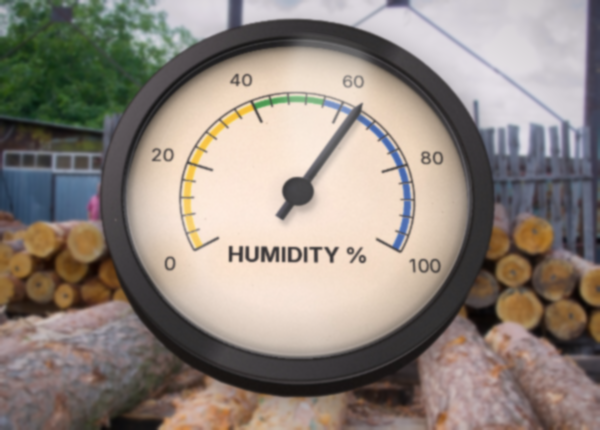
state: 64 %
